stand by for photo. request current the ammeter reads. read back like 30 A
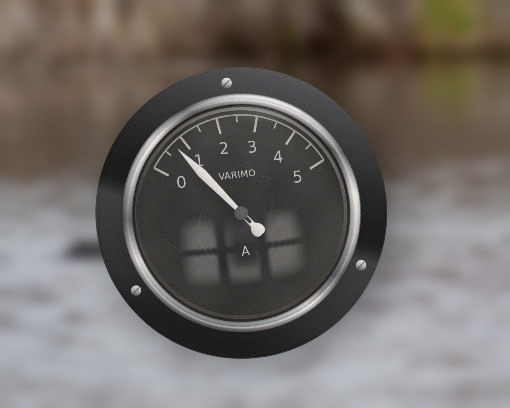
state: 0.75 A
